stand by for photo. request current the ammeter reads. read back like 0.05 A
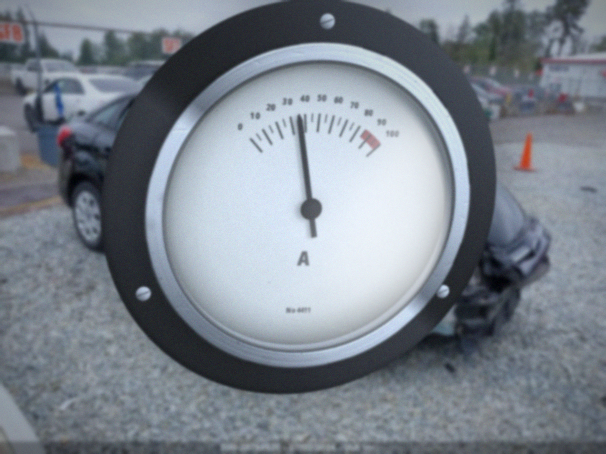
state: 35 A
